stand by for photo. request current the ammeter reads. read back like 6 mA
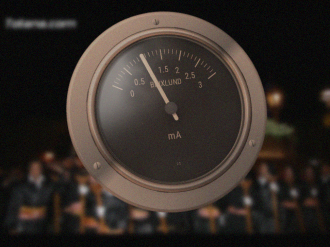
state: 1 mA
